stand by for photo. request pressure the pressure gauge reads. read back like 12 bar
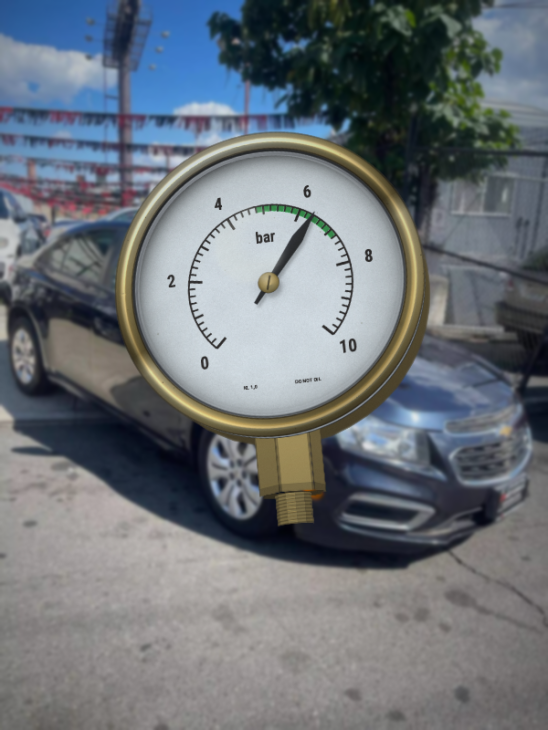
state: 6.4 bar
